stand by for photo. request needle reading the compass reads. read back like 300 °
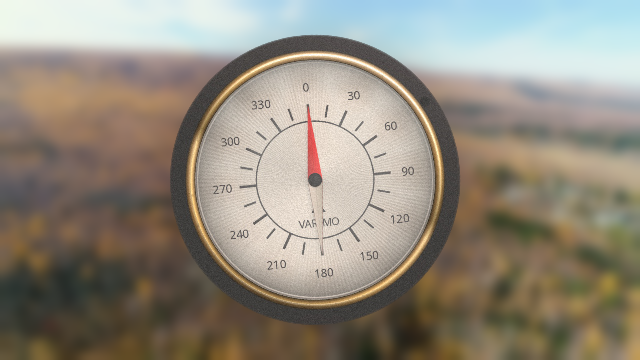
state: 0 °
